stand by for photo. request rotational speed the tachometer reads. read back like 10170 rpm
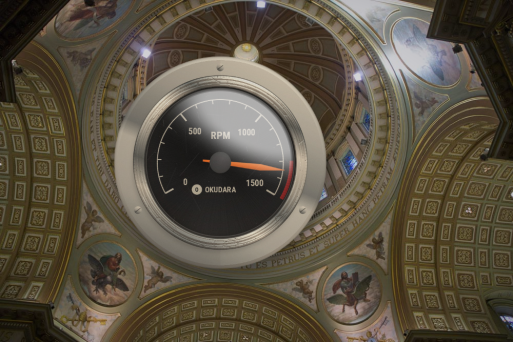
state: 1350 rpm
